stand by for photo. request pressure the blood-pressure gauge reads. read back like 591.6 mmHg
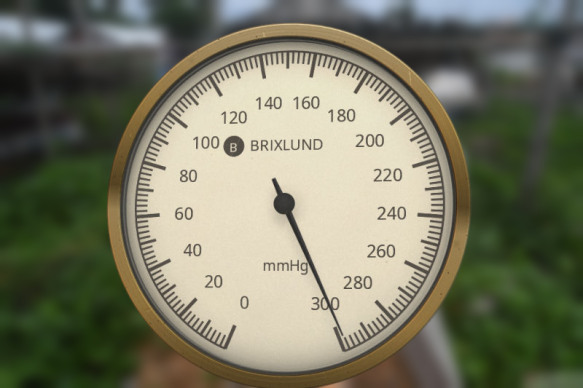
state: 298 mmHg
